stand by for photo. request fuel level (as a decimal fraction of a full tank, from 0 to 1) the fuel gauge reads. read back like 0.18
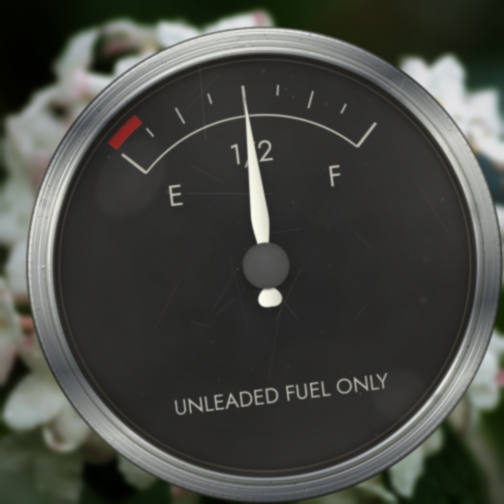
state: 0.5
